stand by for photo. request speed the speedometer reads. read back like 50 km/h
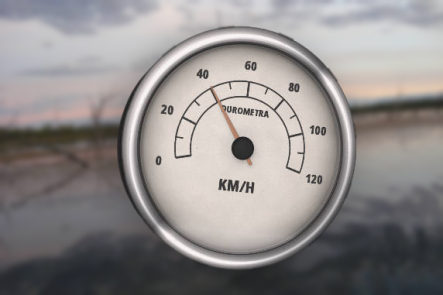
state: 40 km/h
